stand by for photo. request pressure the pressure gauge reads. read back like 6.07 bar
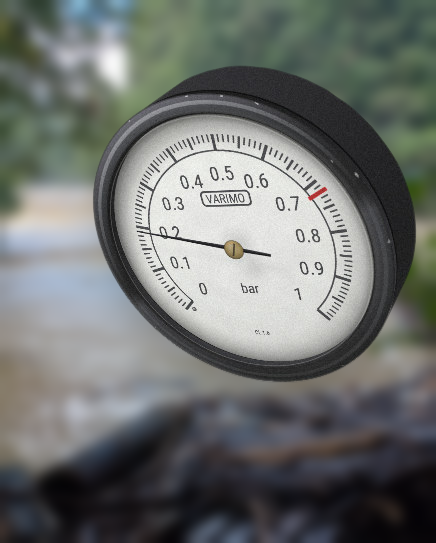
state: 0.2 bar
